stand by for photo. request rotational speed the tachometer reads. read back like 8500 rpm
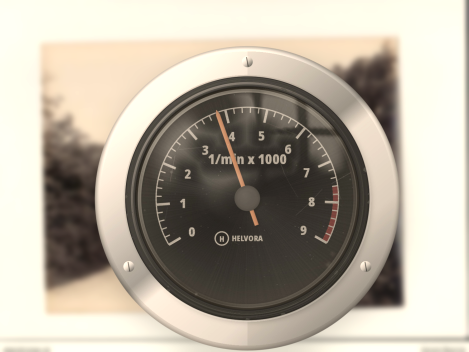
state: 3800 rpm
